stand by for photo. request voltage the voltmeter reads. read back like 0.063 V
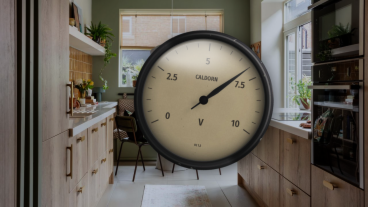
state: 7 V
